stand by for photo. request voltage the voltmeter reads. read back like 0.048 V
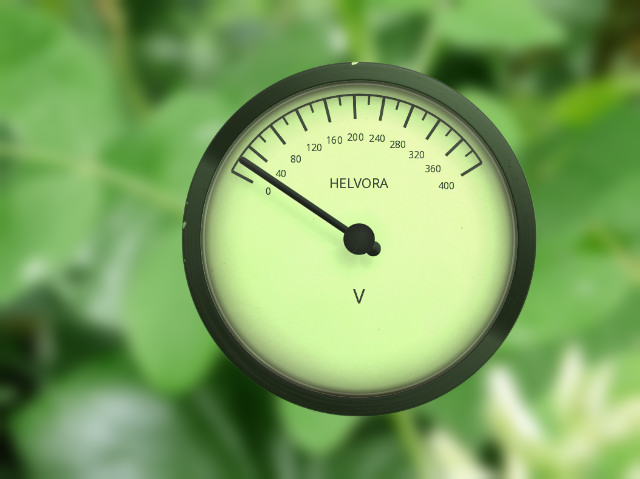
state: 20 V
